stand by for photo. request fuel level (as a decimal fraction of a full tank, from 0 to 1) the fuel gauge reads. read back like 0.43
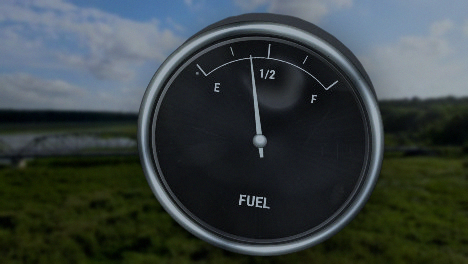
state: 0.375
